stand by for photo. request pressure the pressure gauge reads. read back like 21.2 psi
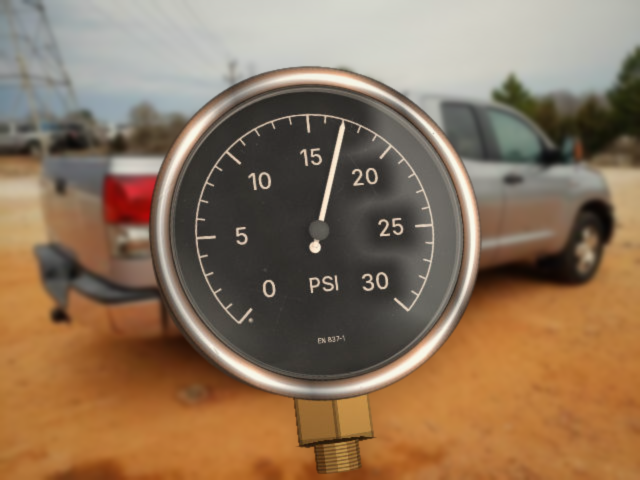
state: 17 psi
